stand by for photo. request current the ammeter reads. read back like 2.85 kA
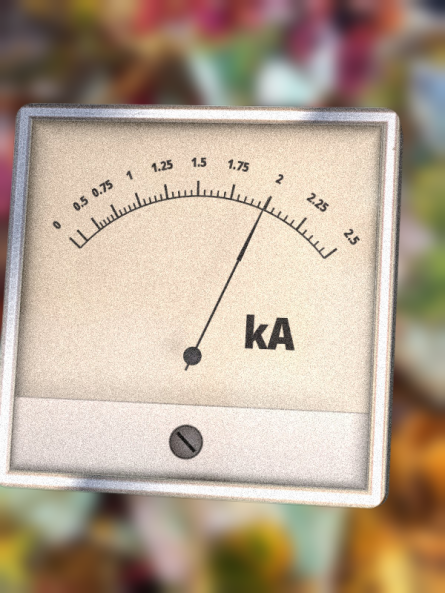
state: 2 kA
